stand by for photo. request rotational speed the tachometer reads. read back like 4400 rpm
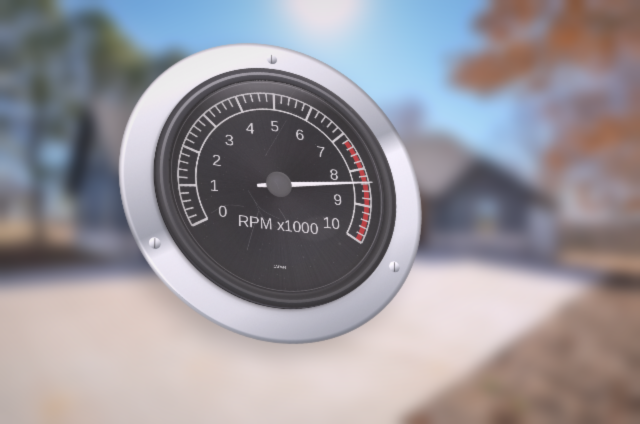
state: 8400 rpm
